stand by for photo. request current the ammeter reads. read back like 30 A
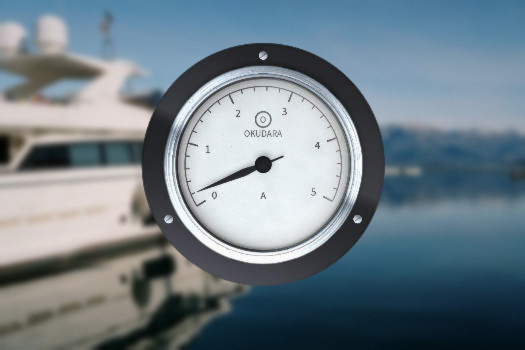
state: 0.2 A
